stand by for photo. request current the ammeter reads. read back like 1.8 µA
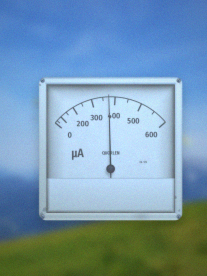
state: 375 µA
